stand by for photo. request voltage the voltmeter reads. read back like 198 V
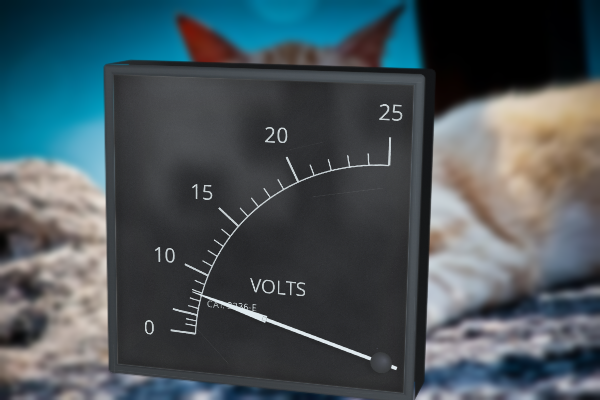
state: 8 V
